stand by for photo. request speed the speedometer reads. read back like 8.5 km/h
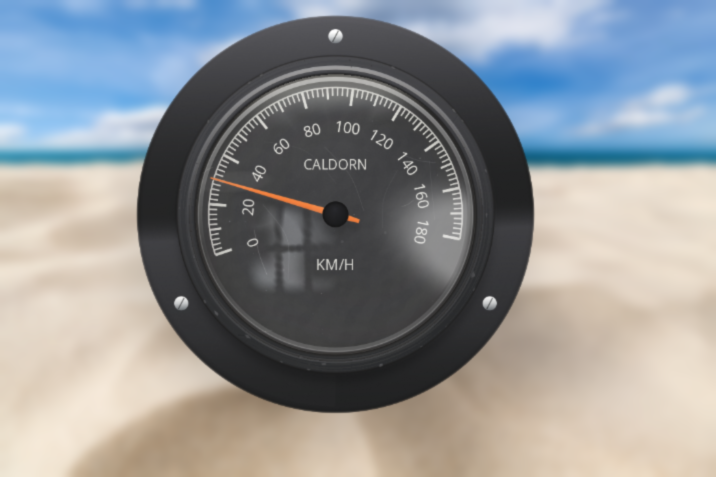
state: 30 km/h
